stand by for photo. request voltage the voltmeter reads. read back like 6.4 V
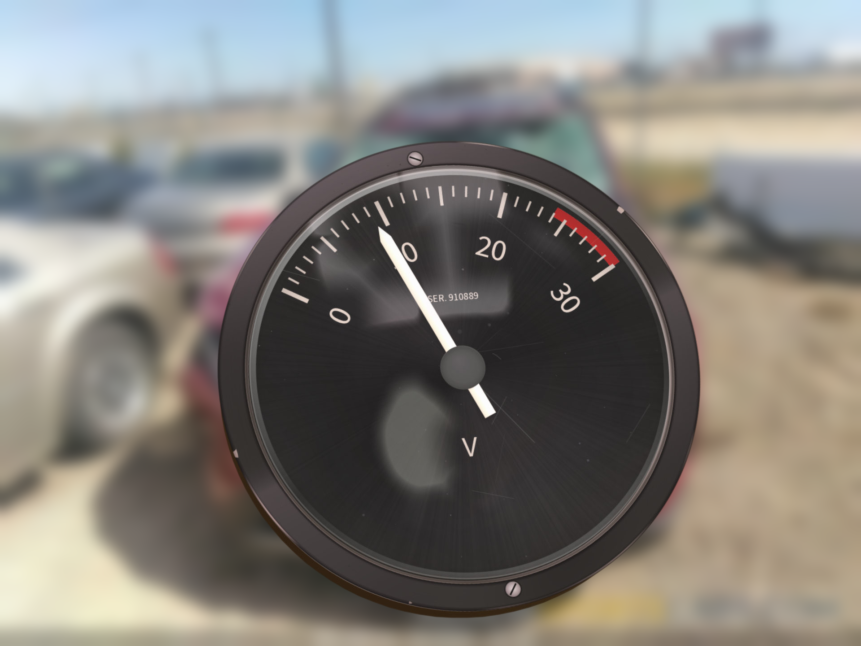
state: 9 V
